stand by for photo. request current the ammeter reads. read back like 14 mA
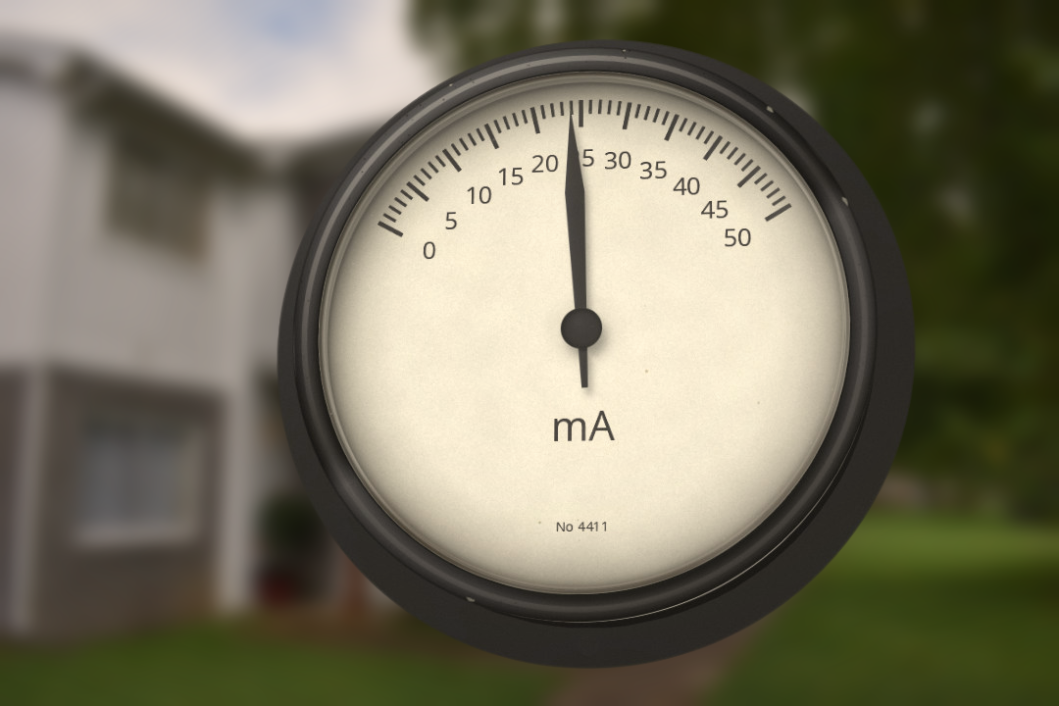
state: 24 mA
